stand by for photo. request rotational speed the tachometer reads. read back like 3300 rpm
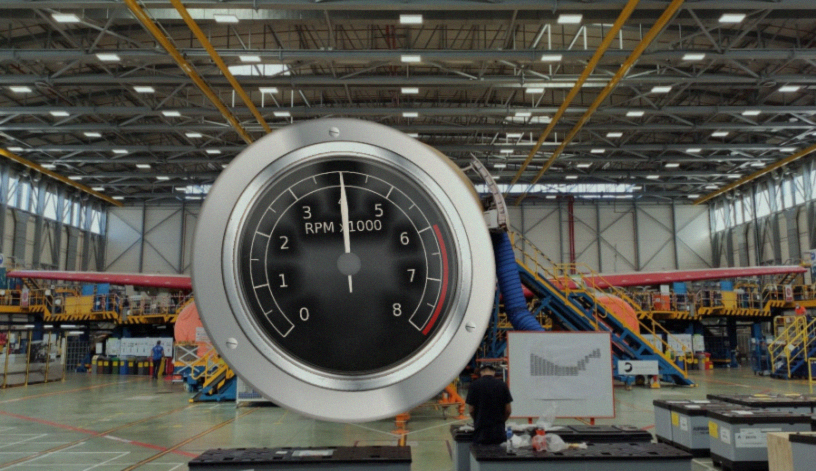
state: 4000 rpm
